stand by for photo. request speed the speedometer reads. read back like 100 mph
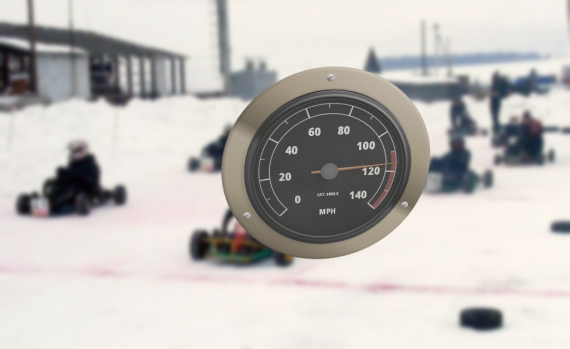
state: 115 mph
